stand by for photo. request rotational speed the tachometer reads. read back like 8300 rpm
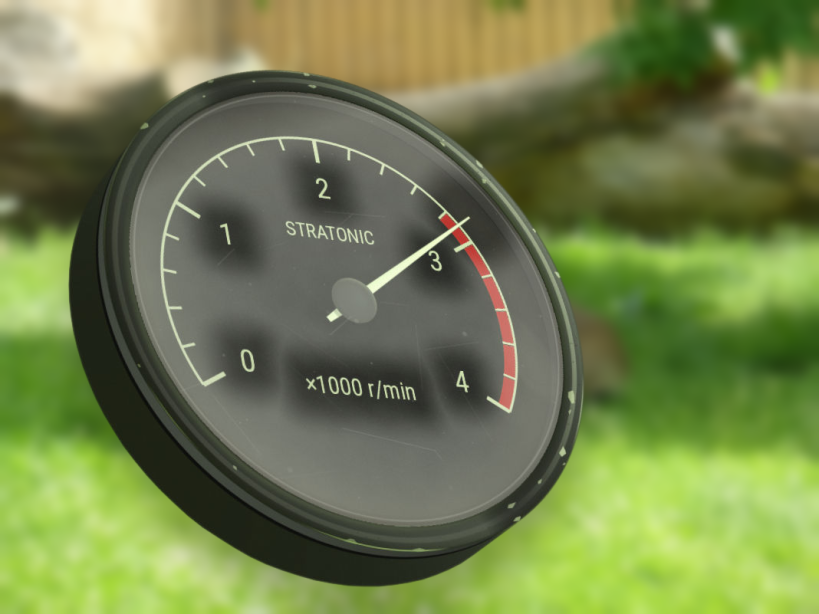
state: 2900 rpm
